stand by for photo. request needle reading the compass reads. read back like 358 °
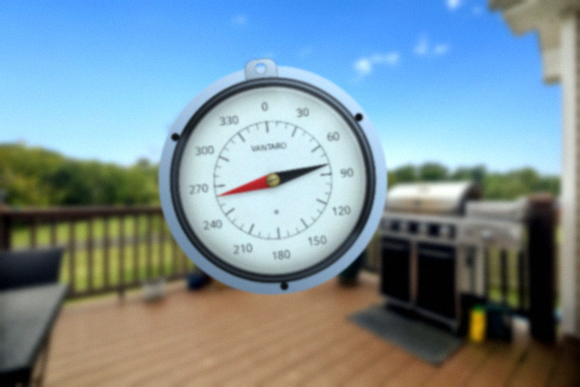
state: 260 °
